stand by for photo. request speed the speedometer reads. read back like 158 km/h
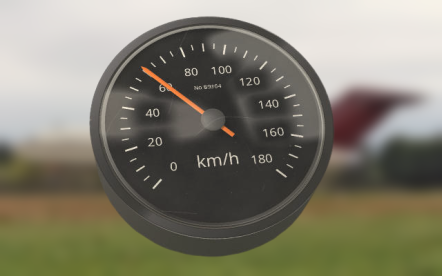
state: 60 km/h
